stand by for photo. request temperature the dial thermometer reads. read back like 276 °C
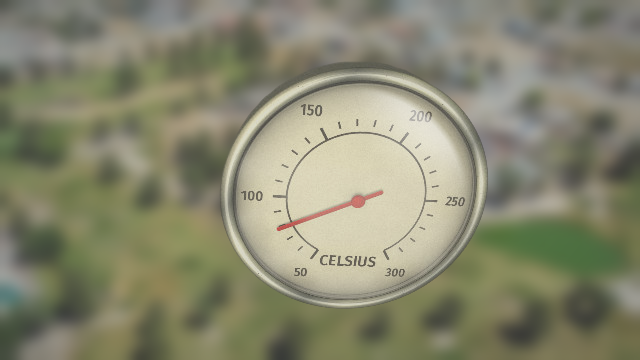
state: 80 °C
